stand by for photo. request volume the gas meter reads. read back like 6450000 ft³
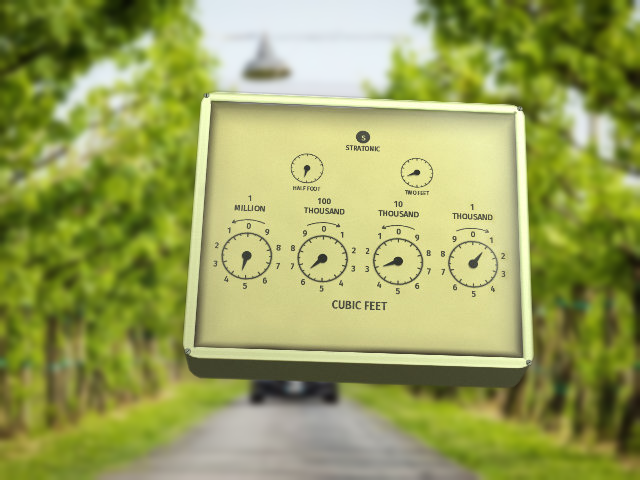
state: 463100 ft³
